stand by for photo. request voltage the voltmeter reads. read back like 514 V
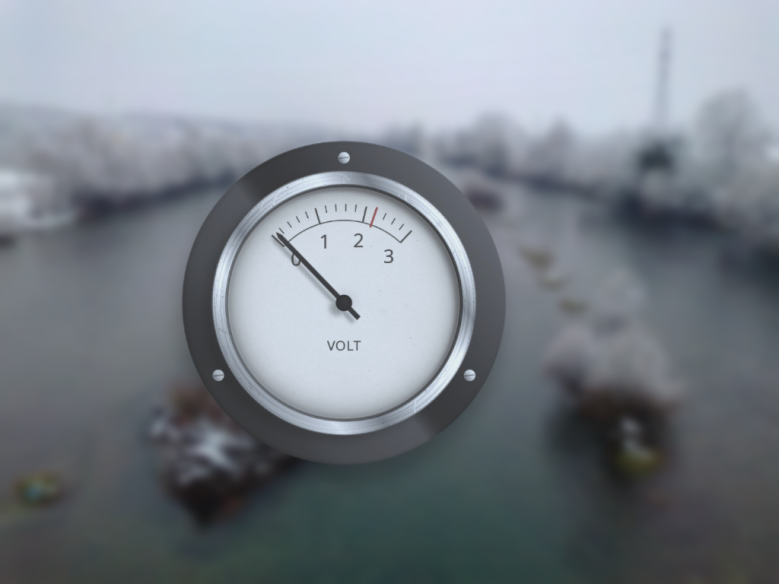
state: 0.1 V
